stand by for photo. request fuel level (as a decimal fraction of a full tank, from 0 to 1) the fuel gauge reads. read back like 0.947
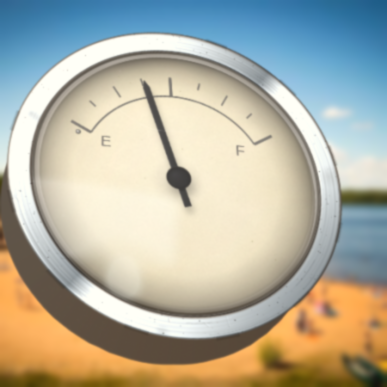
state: 0.375
